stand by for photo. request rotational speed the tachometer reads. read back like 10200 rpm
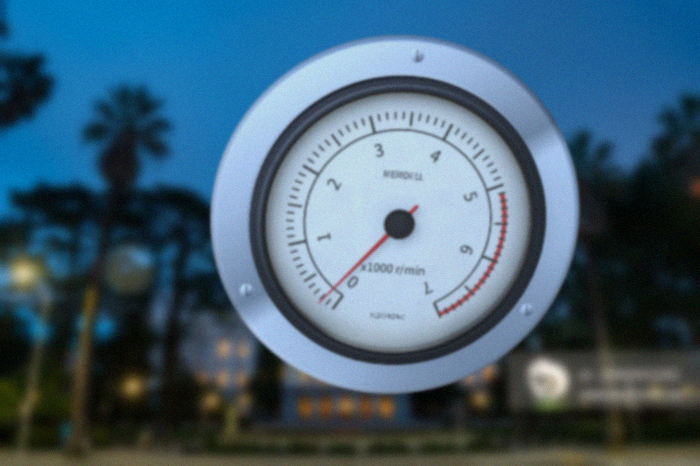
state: 200 rpm
